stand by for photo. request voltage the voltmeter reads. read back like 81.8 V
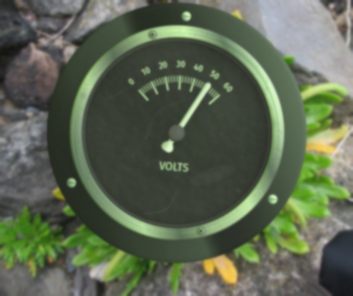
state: 50 V
